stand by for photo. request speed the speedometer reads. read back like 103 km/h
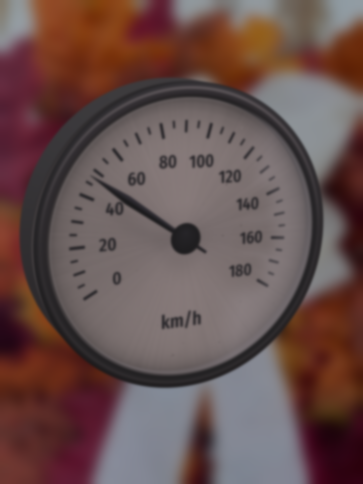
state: 47.5 km/h
